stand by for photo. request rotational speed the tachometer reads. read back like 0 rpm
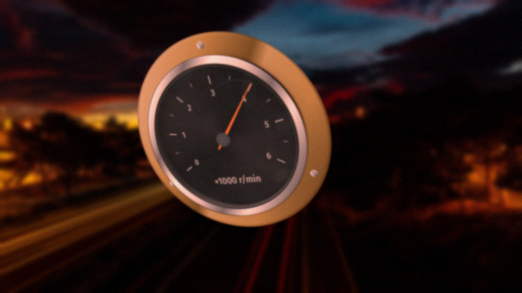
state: 4000 rpm
